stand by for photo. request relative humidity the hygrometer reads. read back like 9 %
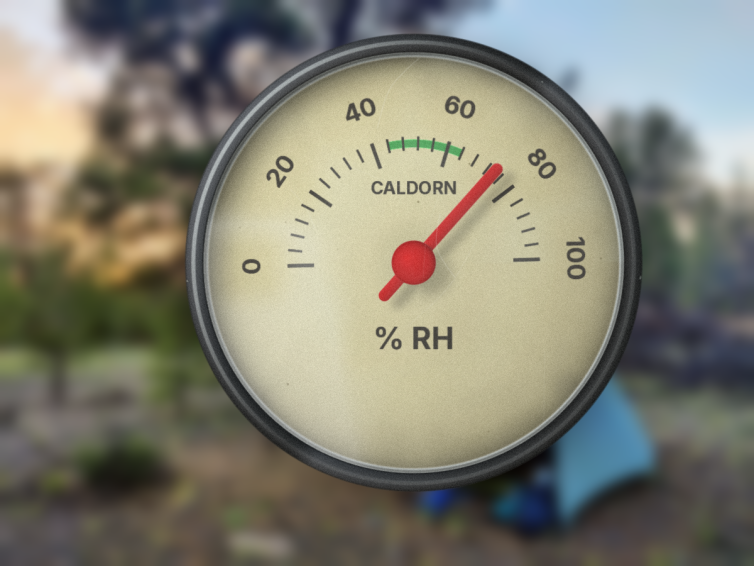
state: 74 %
